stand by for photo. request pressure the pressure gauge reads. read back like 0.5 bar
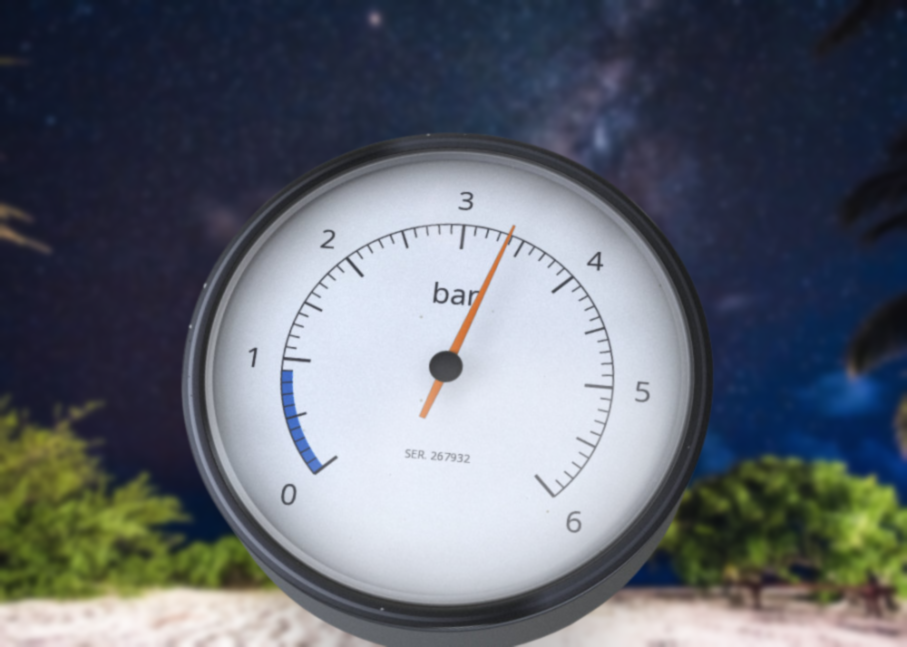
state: 3.4 bar
